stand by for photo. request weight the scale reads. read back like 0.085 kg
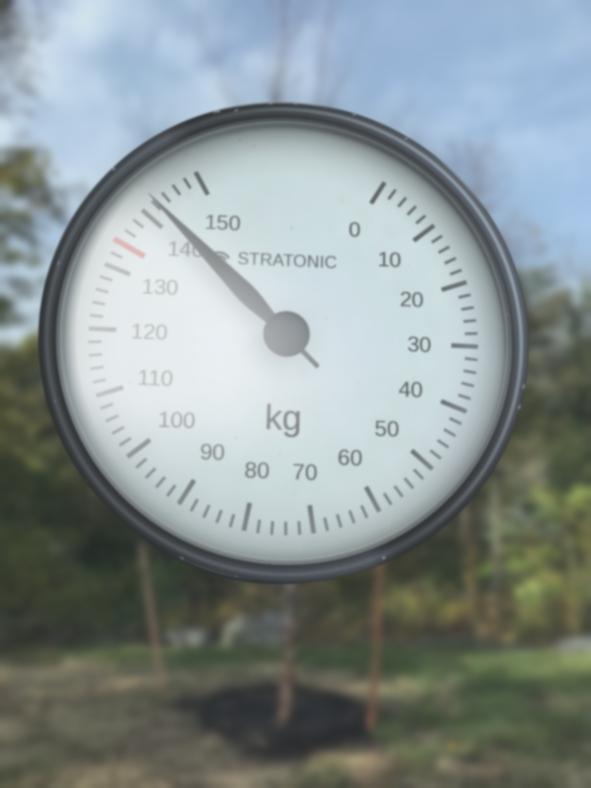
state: 142 kg
